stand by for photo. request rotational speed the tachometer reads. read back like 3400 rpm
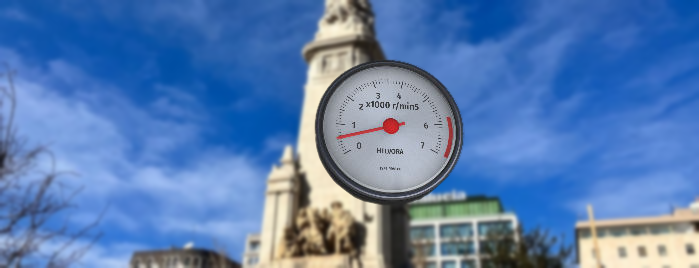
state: 500 rpm
